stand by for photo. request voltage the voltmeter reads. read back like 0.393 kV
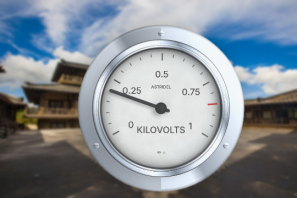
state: 0.2 kV
